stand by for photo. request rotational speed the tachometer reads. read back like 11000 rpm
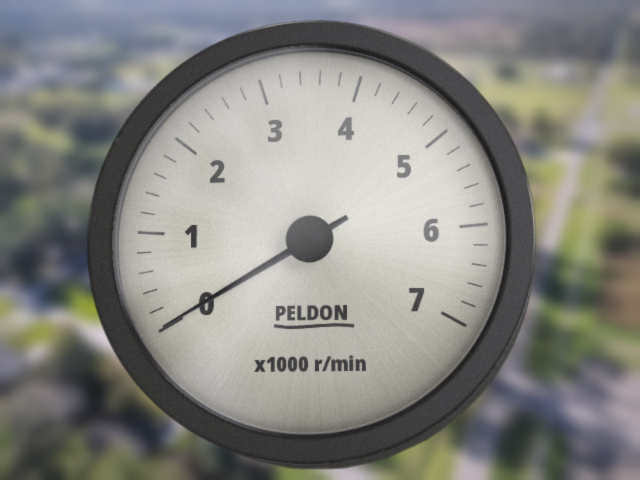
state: 0 rpm
